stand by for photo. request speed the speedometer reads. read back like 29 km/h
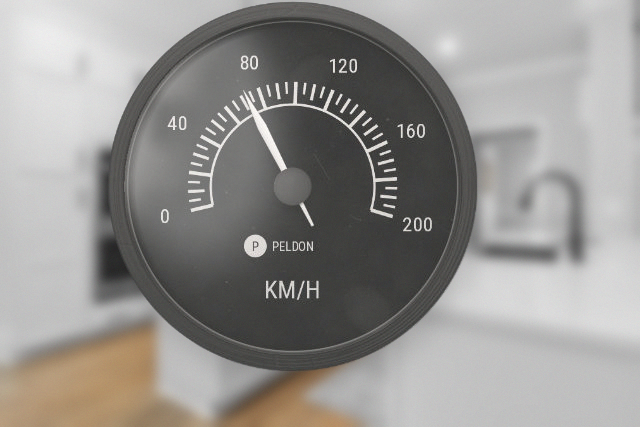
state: 72.5 km/h
